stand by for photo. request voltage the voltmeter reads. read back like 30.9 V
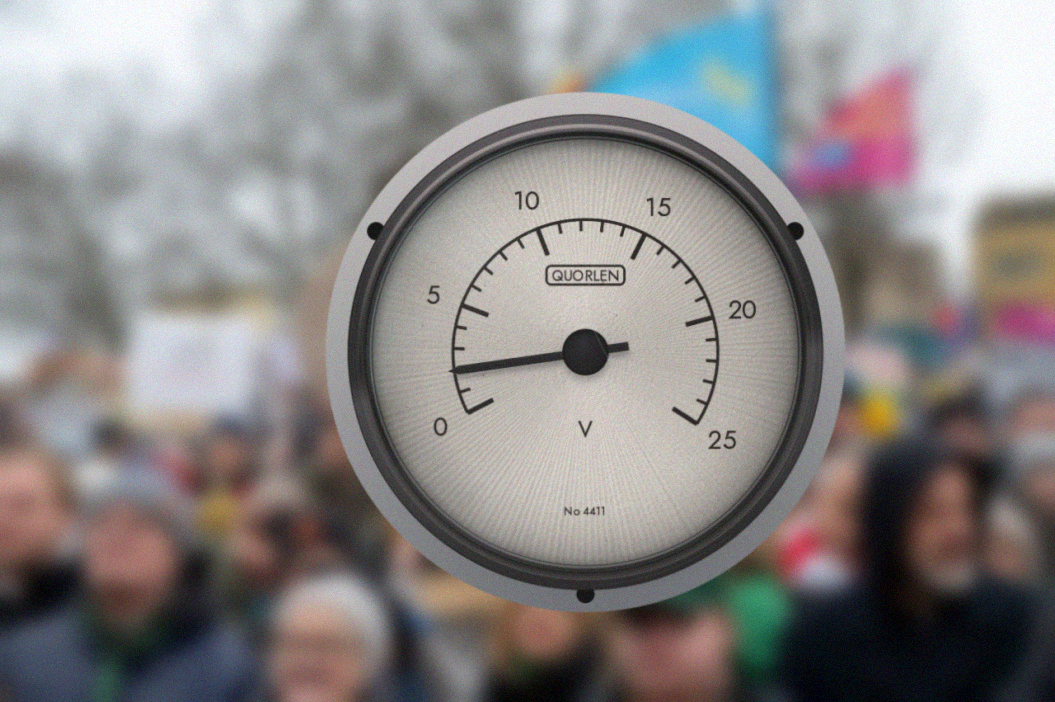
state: 2 V
